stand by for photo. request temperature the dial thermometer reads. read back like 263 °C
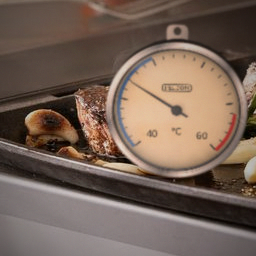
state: -12 °C
